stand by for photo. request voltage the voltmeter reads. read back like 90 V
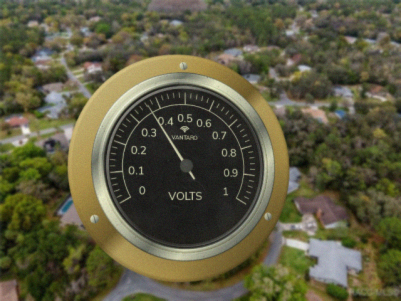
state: 0.36 V
